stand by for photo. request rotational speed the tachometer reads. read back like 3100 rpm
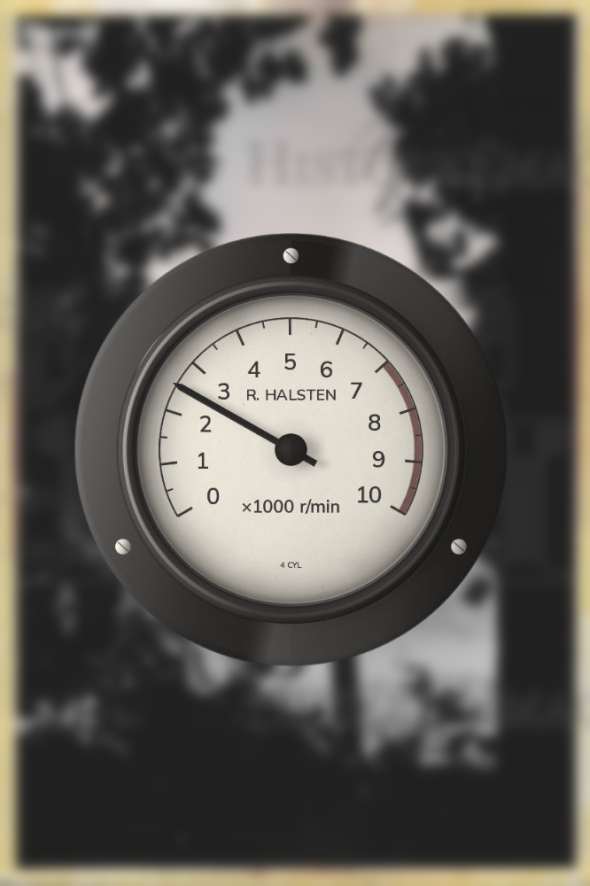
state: 2500 rpm
